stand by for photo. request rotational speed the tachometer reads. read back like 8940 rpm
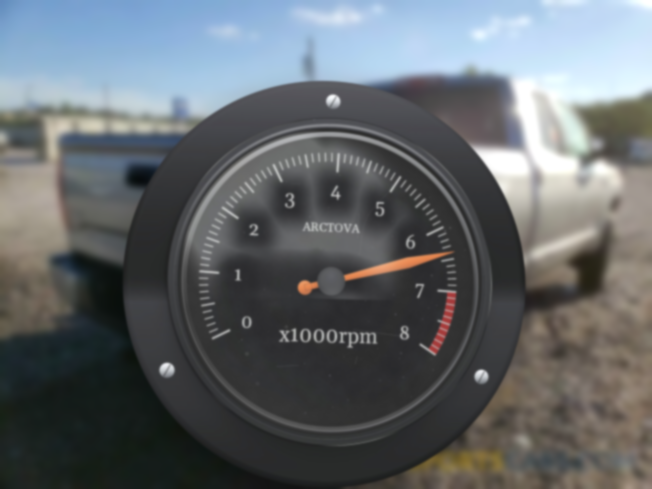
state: 6400 rpm
